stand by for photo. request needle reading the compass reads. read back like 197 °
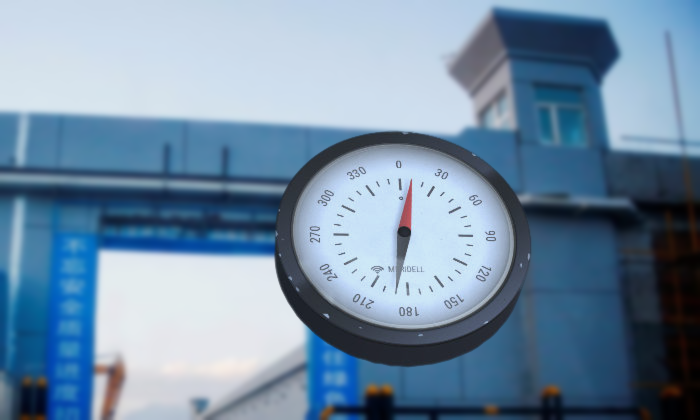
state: 10 °
